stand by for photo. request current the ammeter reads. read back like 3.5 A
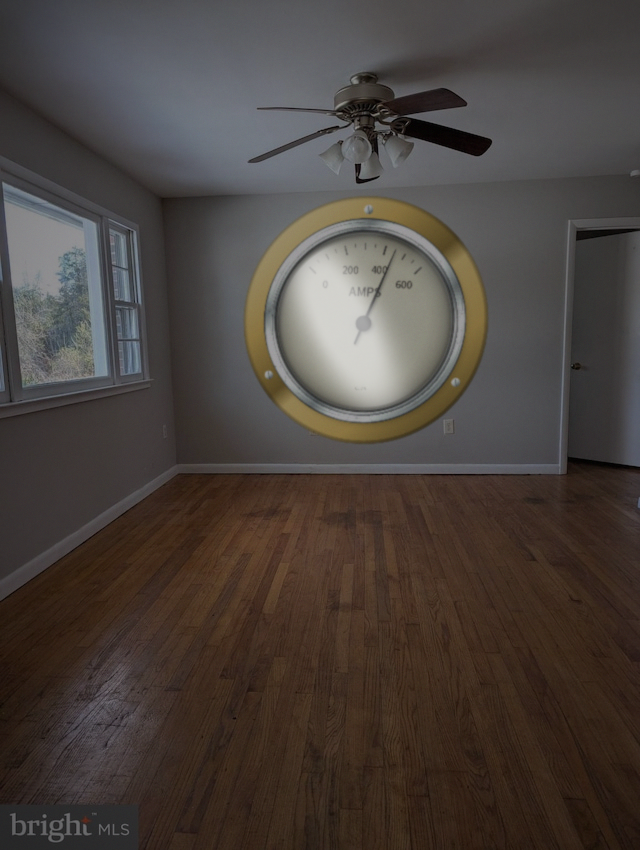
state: 450 A
